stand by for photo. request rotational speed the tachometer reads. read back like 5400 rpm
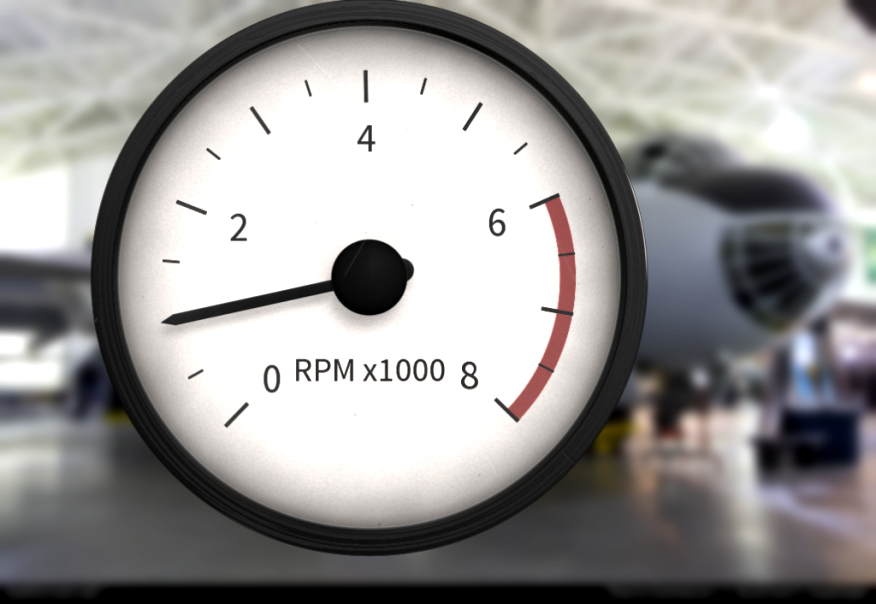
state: 1000 rpm
